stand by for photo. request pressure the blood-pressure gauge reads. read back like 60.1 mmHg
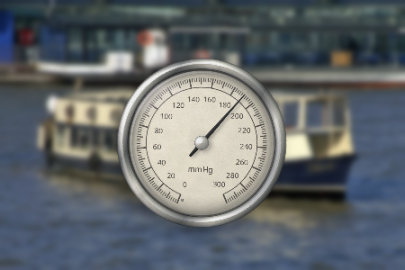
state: 190 mmHg
